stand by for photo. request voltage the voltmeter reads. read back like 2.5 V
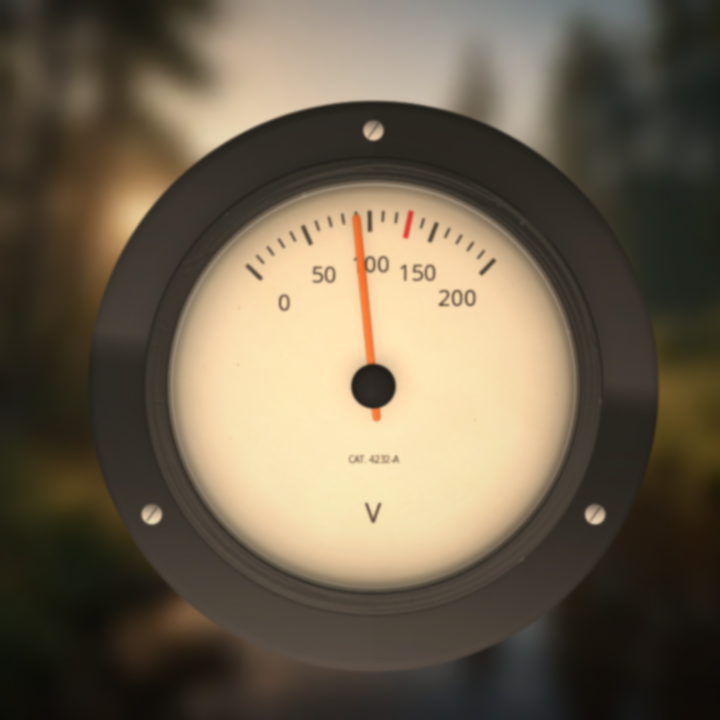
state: 90 V
